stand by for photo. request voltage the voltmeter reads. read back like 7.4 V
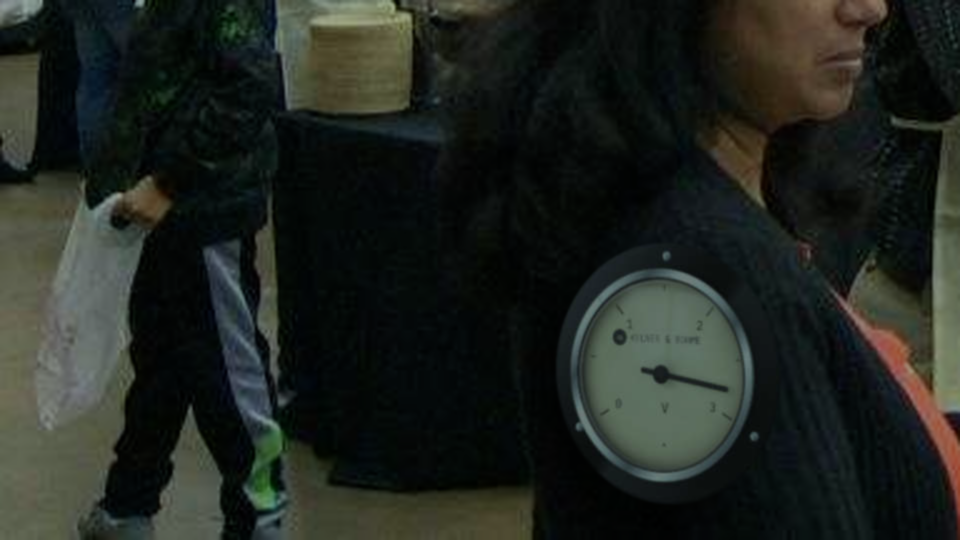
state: 2.75 V
